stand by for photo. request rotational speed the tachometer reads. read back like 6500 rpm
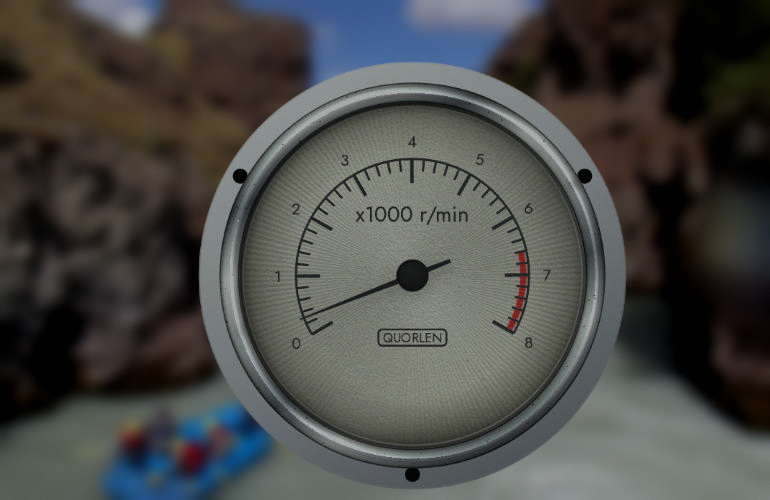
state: 300 rpm
